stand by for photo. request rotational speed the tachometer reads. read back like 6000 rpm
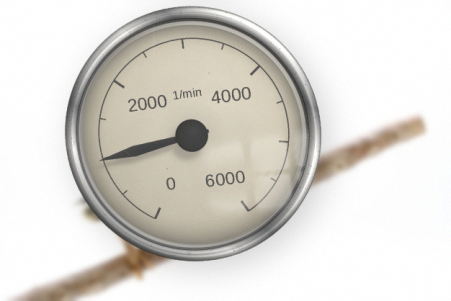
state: 1000 rpm
